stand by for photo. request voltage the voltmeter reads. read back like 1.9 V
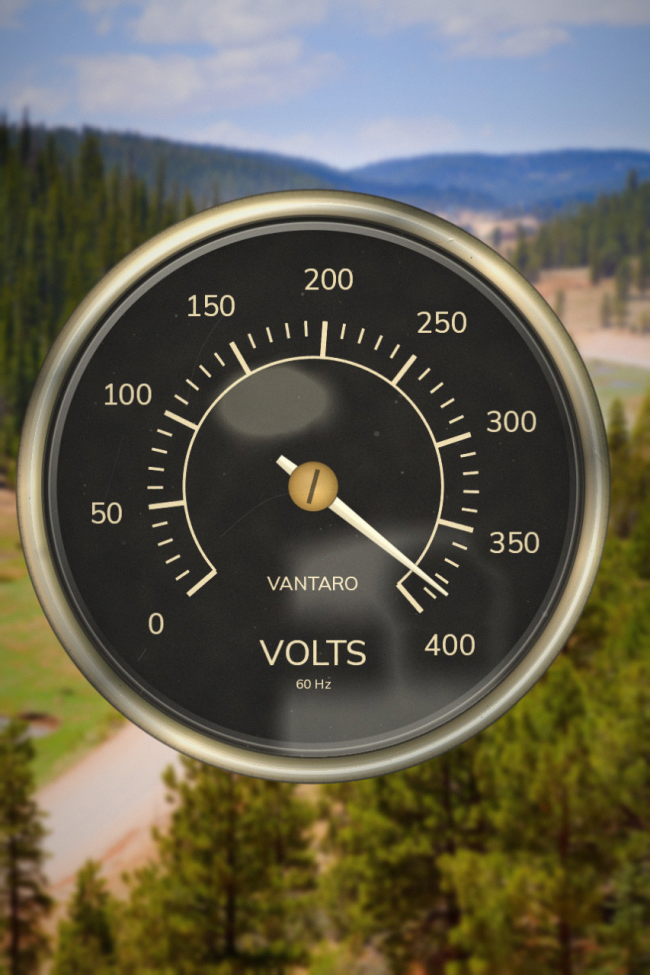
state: 385 V
